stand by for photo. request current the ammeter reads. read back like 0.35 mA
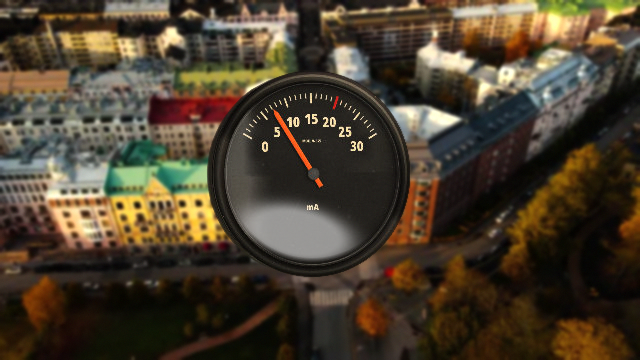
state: 7 mA
